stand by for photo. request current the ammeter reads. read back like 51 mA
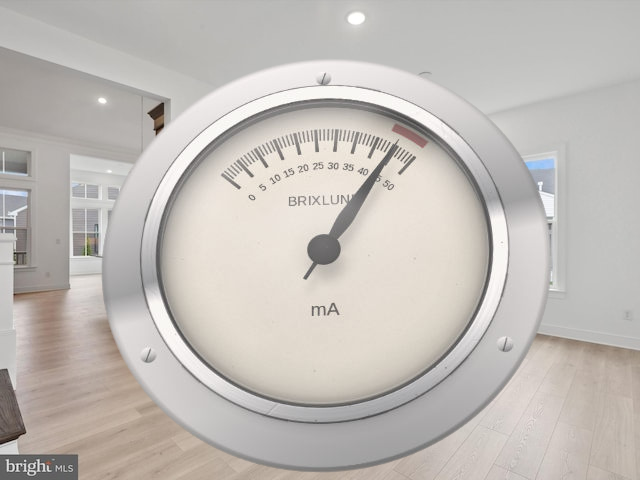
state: 45 mA
